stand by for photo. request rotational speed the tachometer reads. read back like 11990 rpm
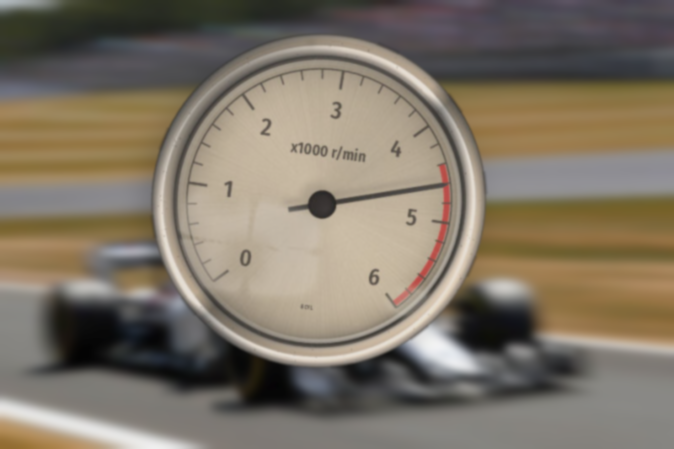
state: 4600 rpm
